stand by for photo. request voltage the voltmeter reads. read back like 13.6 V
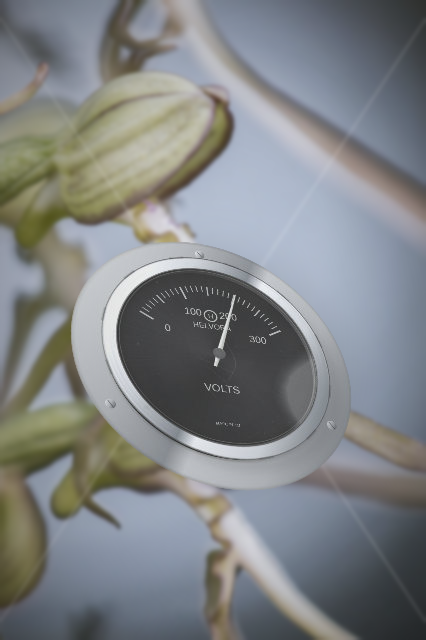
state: 200 V
